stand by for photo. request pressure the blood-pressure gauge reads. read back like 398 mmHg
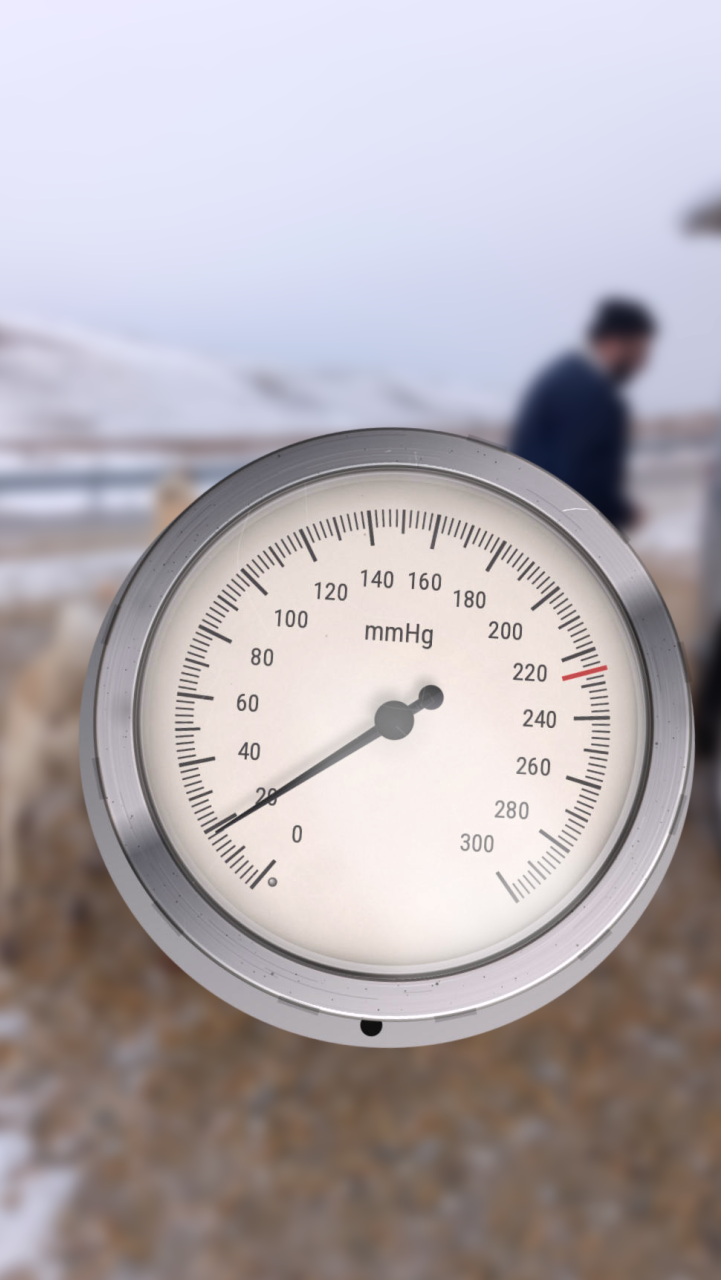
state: 18 mmHg
